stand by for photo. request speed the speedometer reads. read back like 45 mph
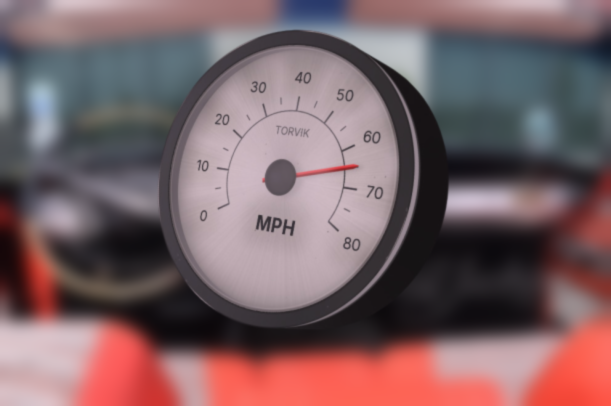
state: 65 mph
